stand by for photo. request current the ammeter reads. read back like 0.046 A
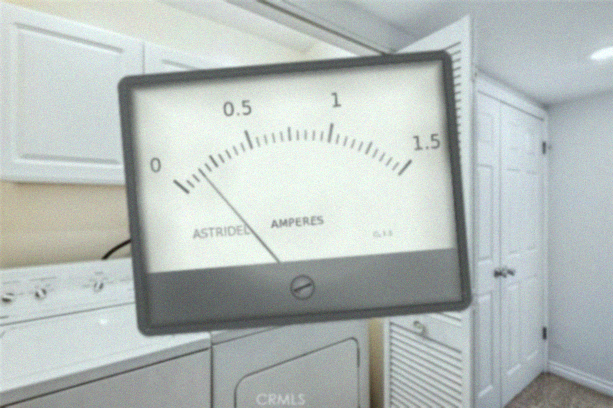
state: 0.15 A
